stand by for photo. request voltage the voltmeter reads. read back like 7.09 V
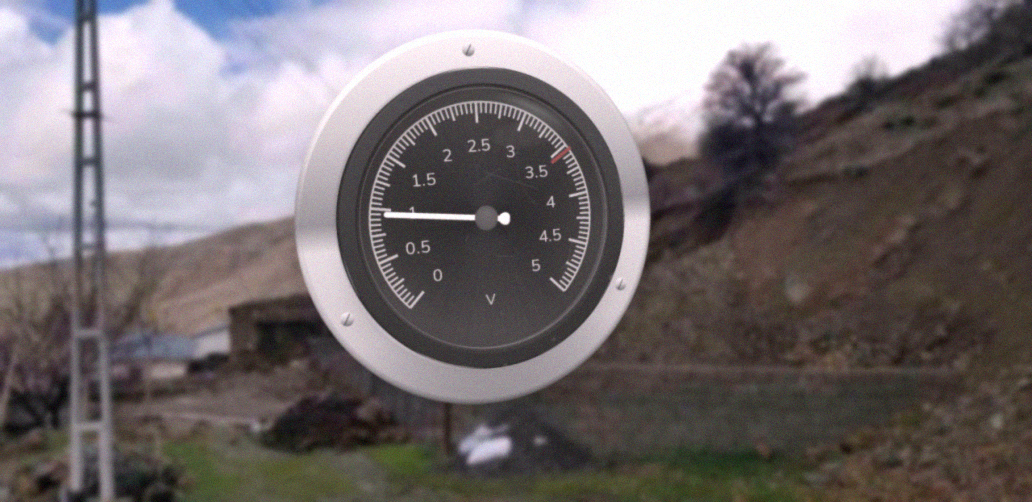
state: 0.95 V
